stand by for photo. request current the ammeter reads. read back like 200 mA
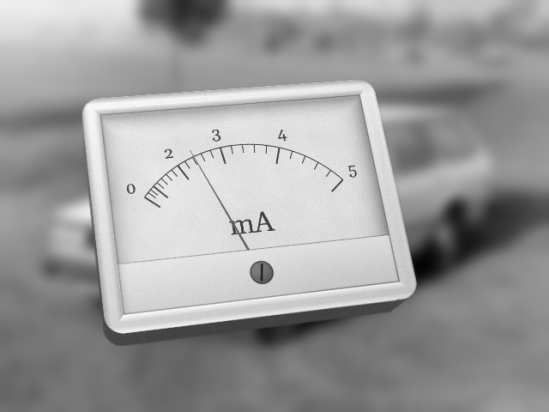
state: 2.4 mA
